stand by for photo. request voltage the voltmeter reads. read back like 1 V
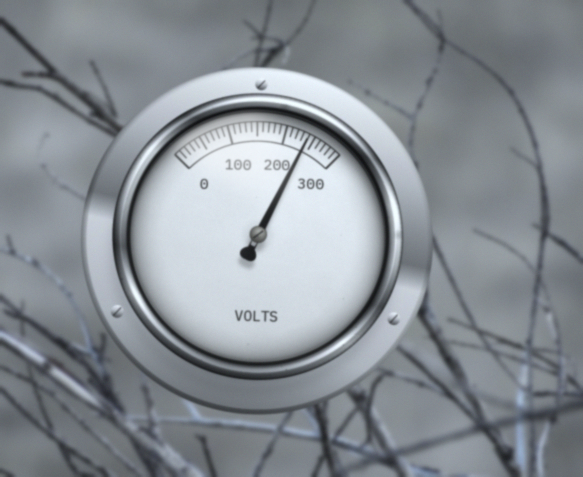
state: 240 V
